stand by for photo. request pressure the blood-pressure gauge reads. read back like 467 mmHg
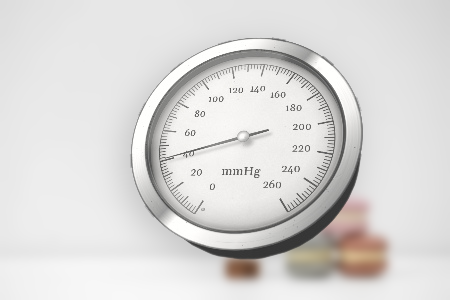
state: 40 mmHg
